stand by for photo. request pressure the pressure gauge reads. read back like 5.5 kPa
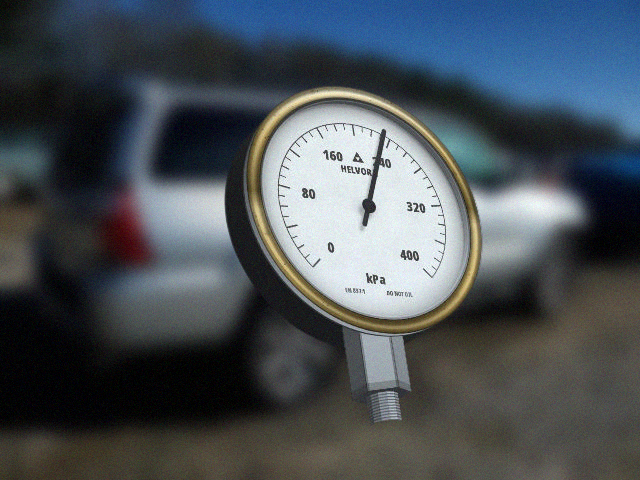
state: 230 kPa
